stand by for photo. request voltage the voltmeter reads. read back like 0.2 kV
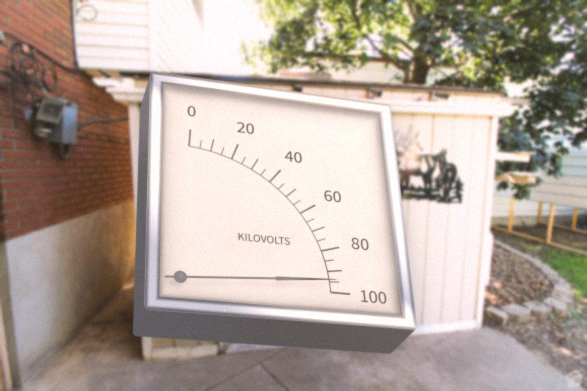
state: 95 kV
